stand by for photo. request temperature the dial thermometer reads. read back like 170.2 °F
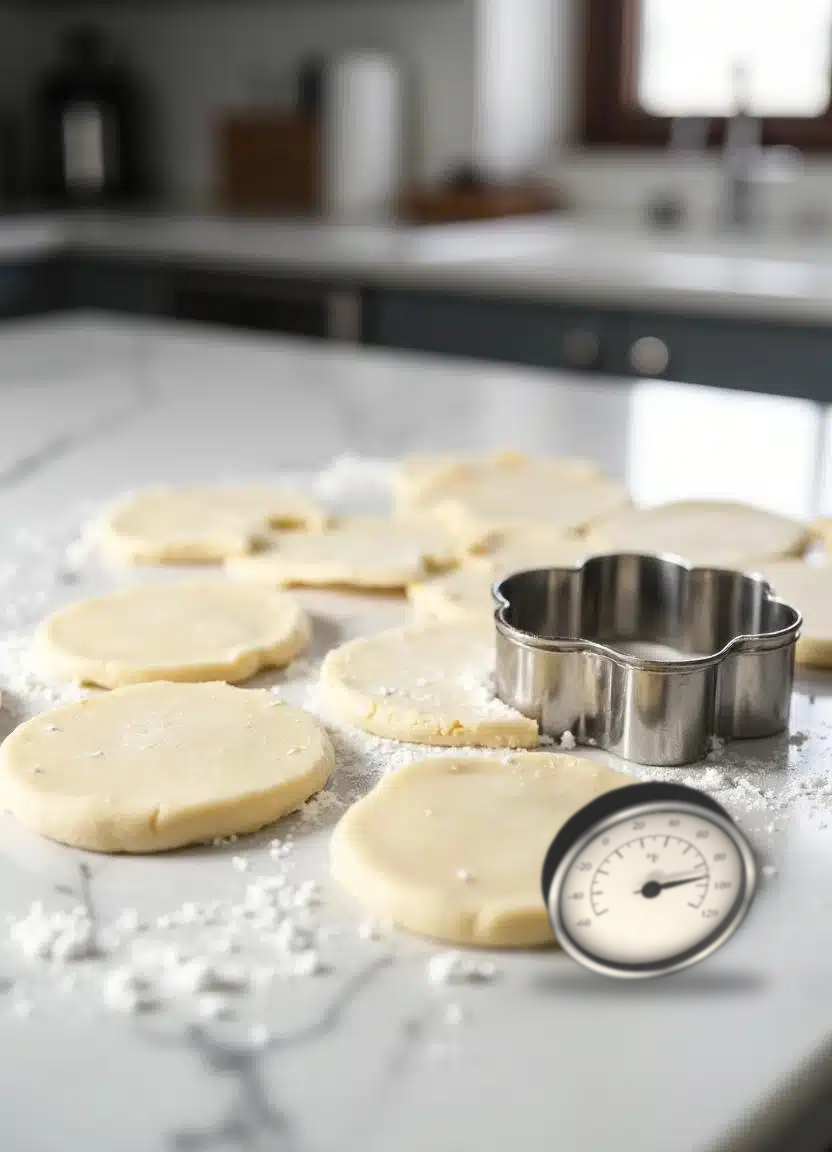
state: 90 °F
